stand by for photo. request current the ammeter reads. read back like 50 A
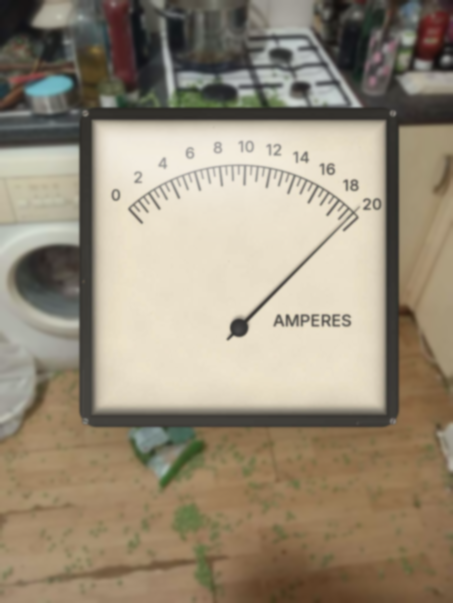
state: 19.5 A
